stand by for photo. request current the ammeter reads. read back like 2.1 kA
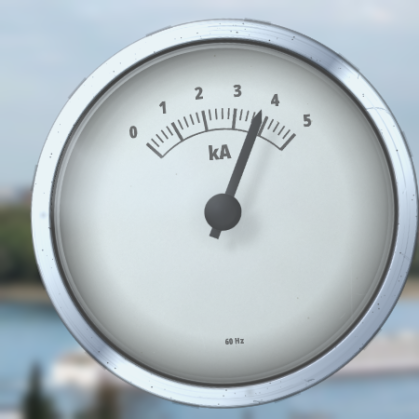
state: 3.8 kA
